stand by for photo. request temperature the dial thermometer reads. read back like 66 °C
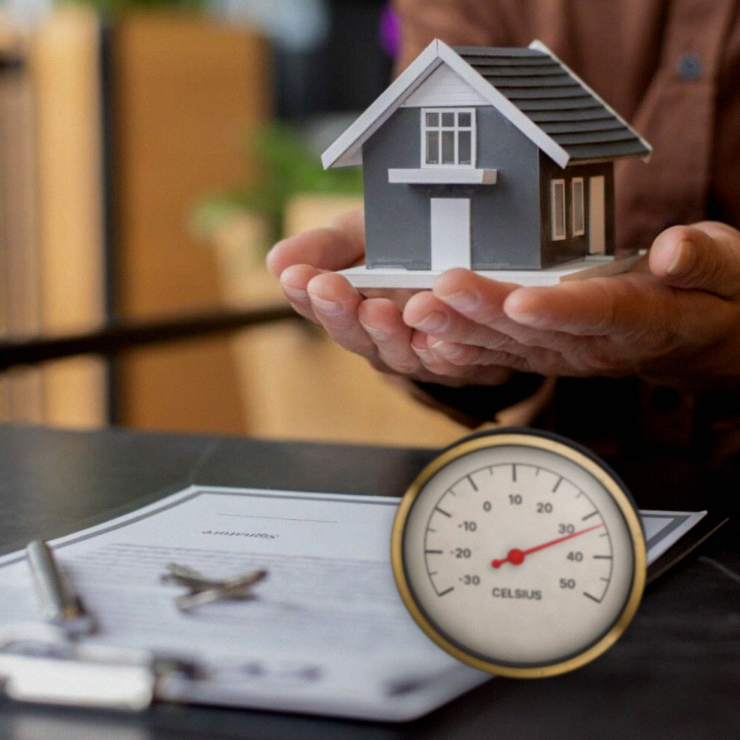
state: 32.5 °C
